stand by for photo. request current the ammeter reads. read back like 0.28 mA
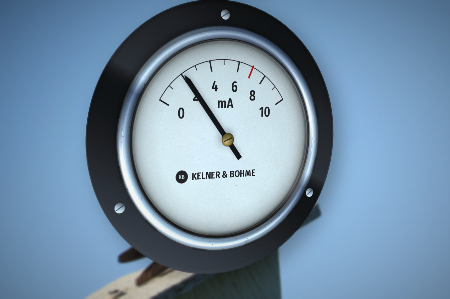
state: 2 mA
